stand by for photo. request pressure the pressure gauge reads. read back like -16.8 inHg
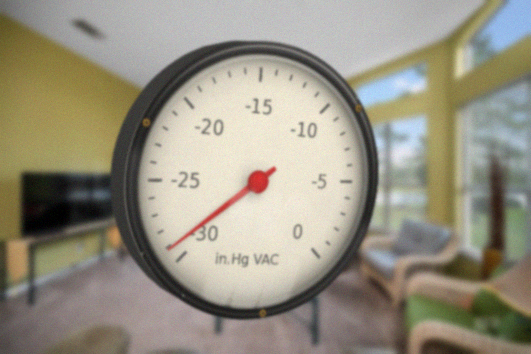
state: -29 inHg
